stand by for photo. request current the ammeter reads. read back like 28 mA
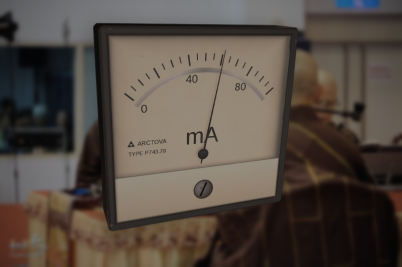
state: 60 mA
